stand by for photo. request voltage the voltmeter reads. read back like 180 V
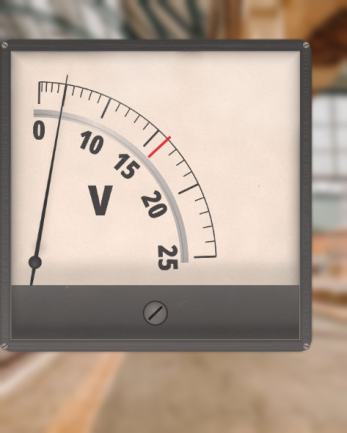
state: 5 V
